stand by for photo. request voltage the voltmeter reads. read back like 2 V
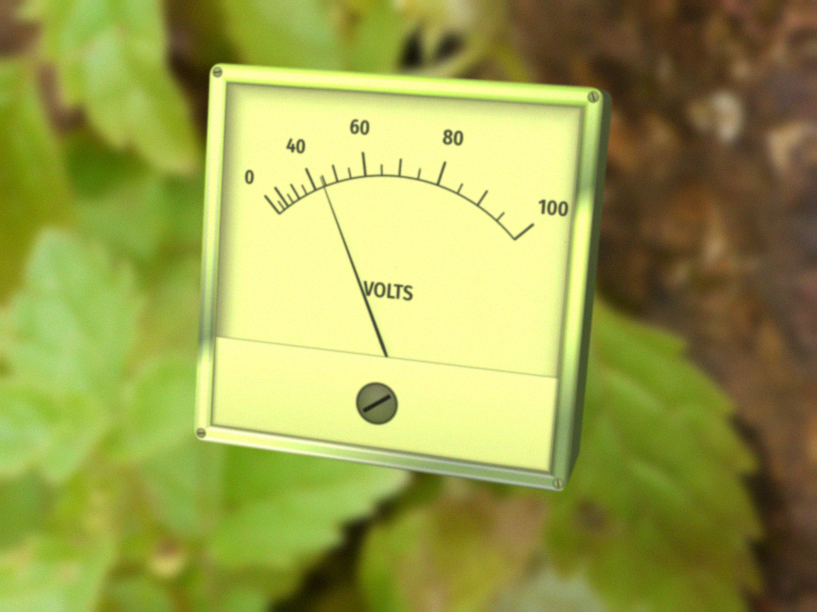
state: 45 V
